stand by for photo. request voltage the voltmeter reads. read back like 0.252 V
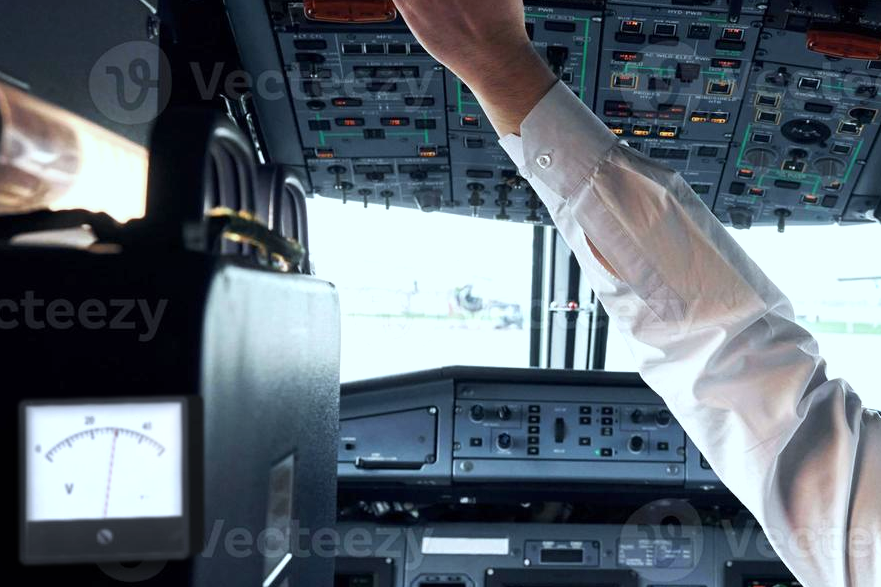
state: 30 V
